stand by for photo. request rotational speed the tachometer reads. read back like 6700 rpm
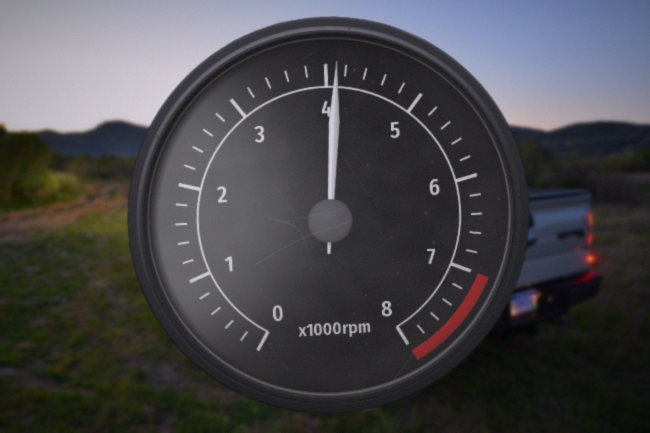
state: 4100 rpm
